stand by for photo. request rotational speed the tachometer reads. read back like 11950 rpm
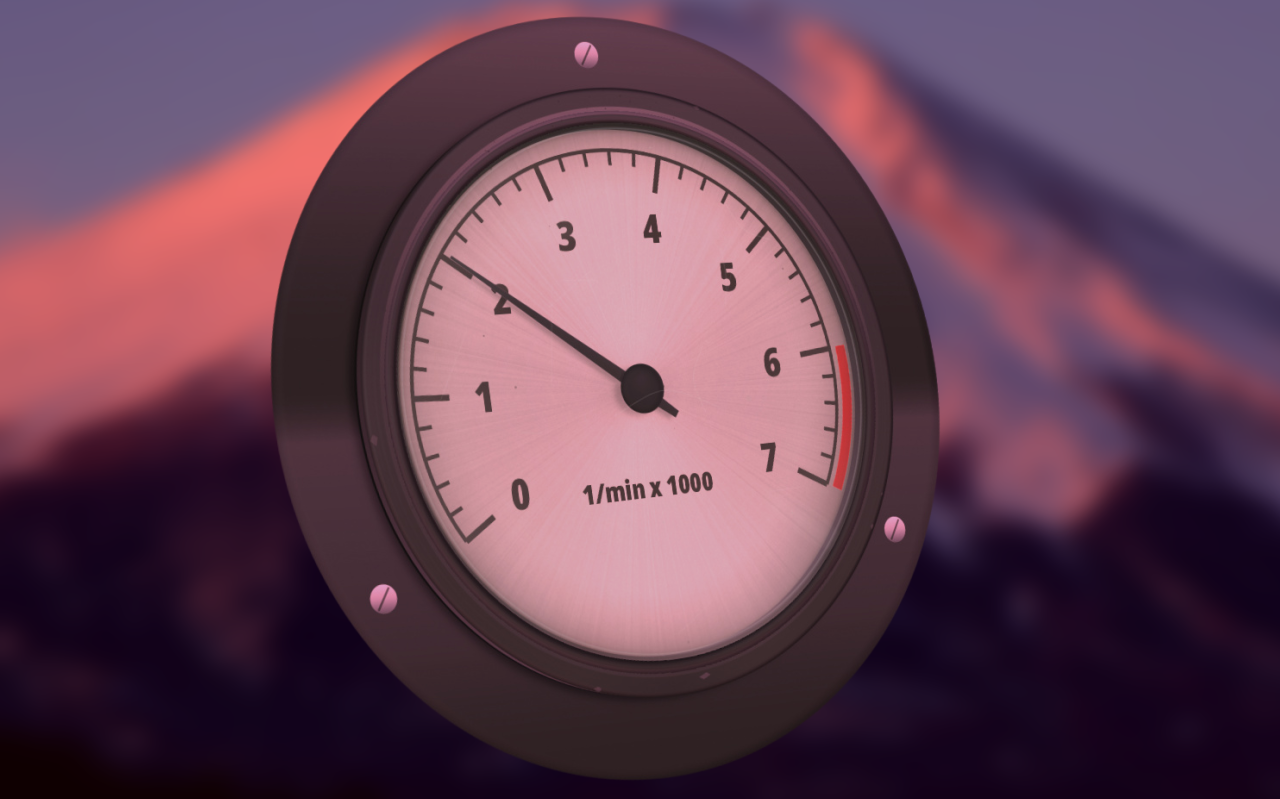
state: 2000 rpm
